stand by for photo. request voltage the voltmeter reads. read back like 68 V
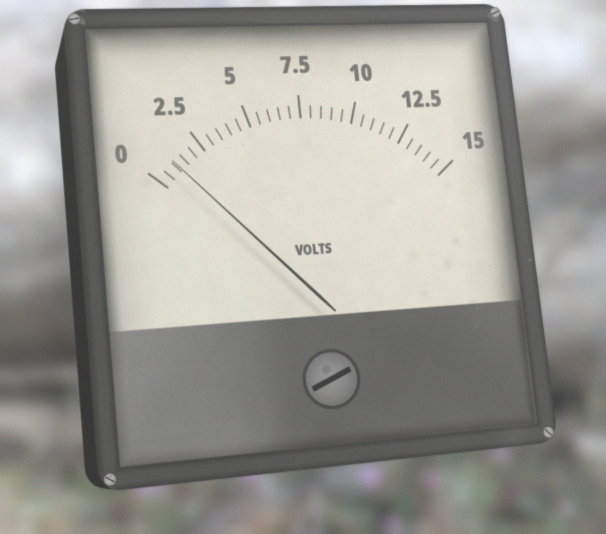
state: 1 V
